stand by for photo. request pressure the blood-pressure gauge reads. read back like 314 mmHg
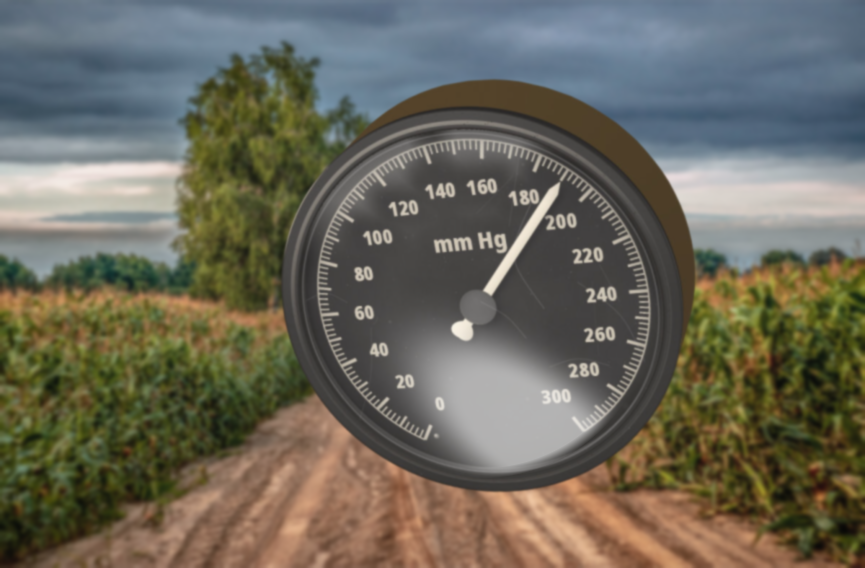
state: 190 mmHg
